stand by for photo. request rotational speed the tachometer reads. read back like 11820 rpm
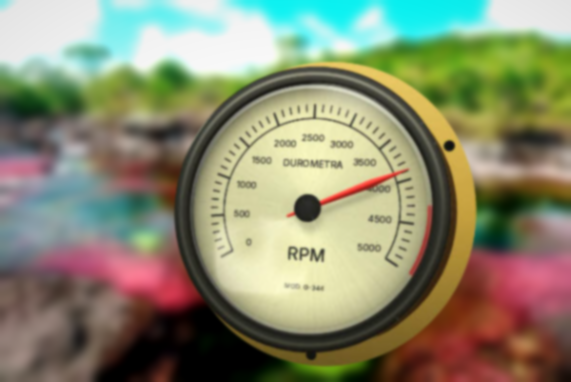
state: 3900 rpm
